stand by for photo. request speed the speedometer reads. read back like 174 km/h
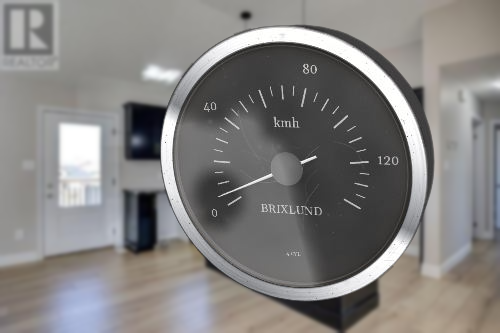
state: 5 km/h
